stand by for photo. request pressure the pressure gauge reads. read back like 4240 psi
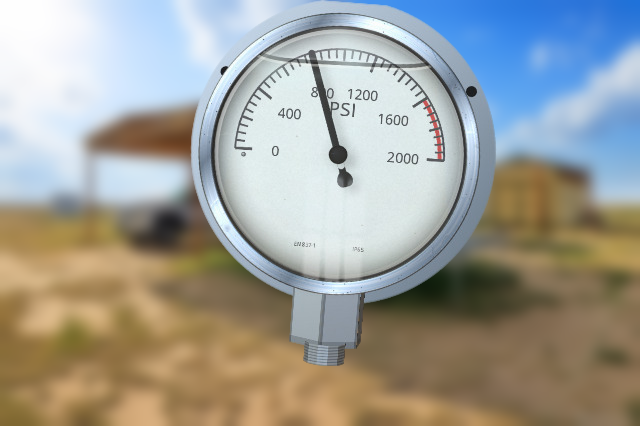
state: 800 psi
